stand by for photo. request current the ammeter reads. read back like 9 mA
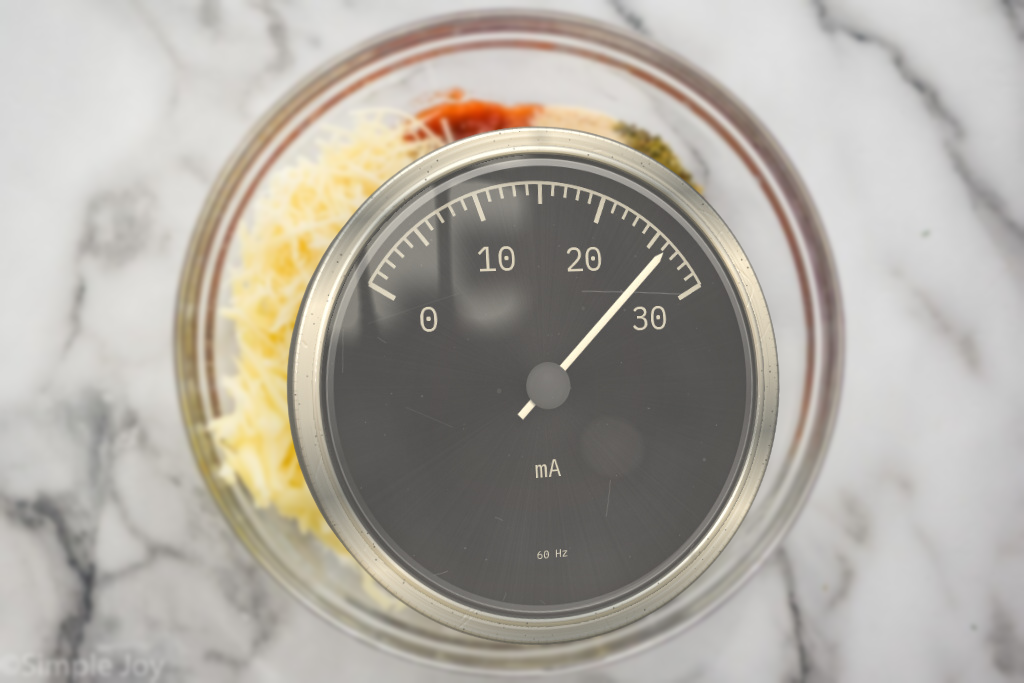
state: 26 mA
